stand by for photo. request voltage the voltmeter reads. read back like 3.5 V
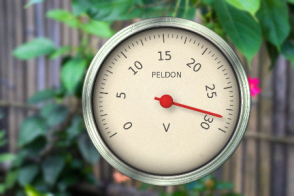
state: 28.5 V
